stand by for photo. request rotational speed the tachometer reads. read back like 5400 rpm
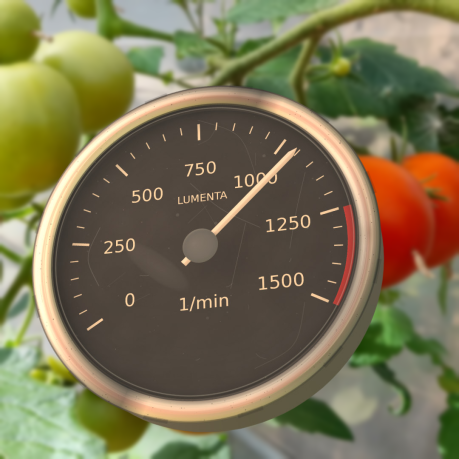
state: 1050 rpm
